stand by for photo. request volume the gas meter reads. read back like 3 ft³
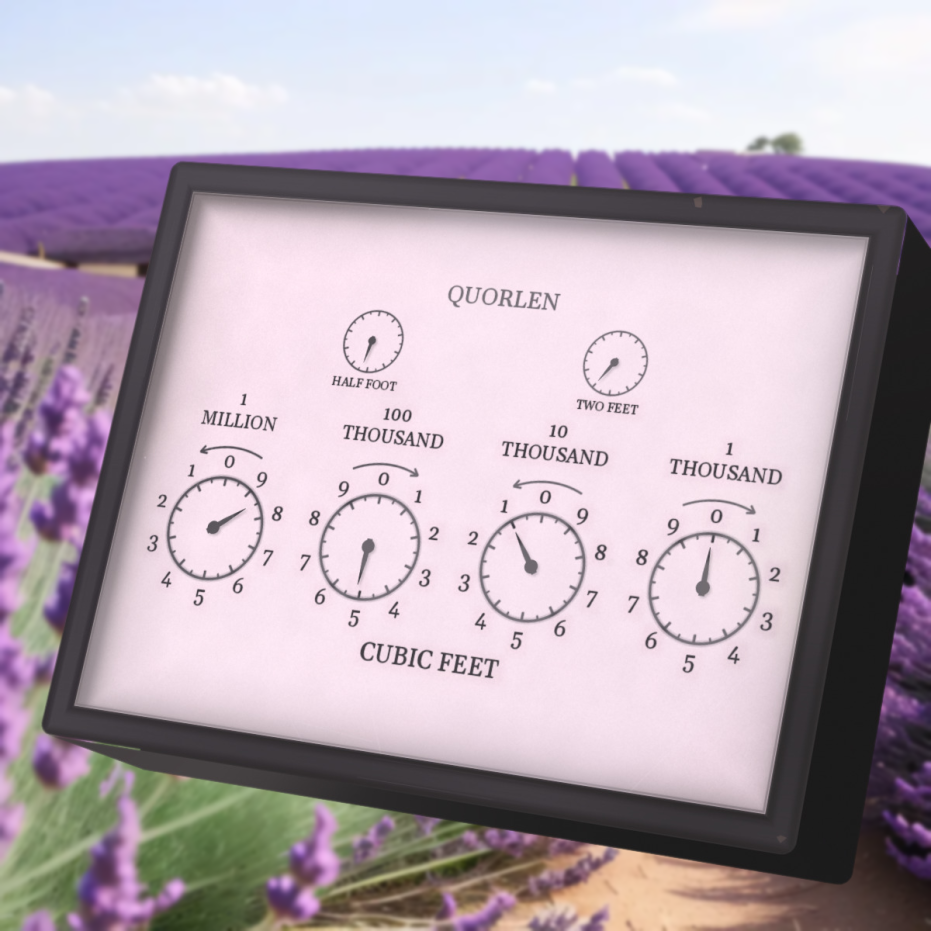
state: 851000 ft³
